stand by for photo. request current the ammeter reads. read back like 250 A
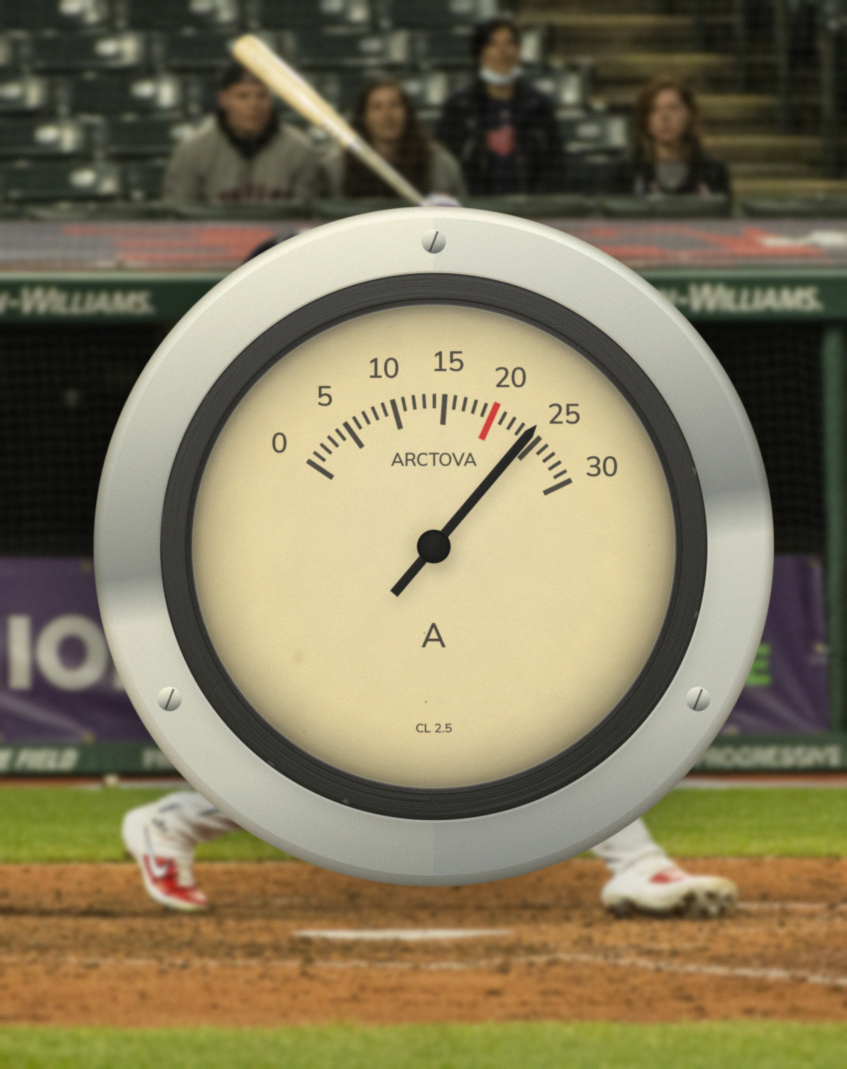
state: 24 A
